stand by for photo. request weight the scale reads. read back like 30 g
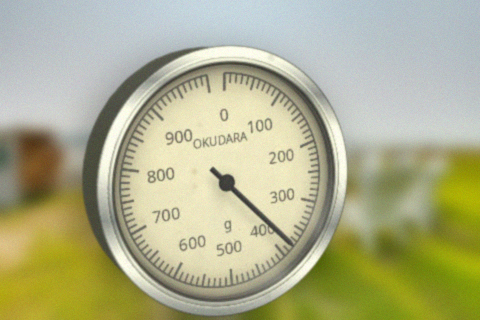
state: 380 g
